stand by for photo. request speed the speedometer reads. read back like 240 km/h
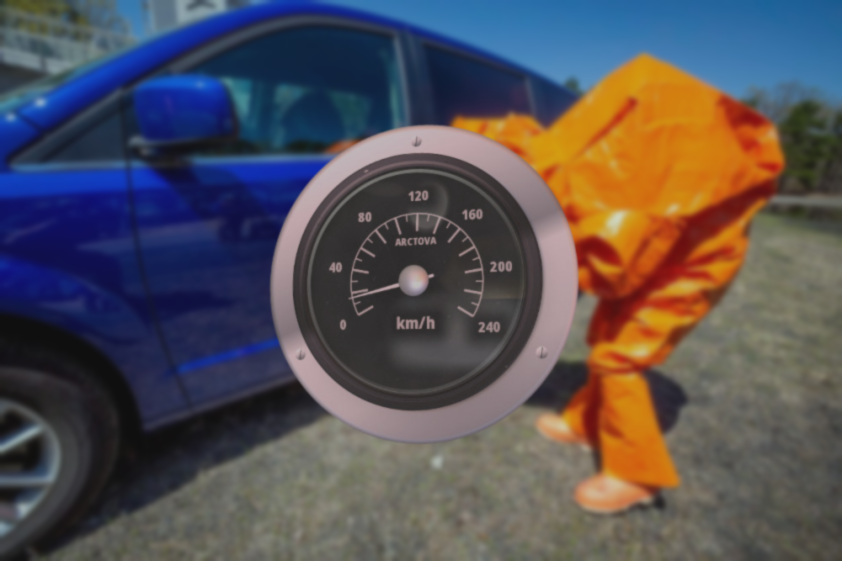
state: 15 km/h
